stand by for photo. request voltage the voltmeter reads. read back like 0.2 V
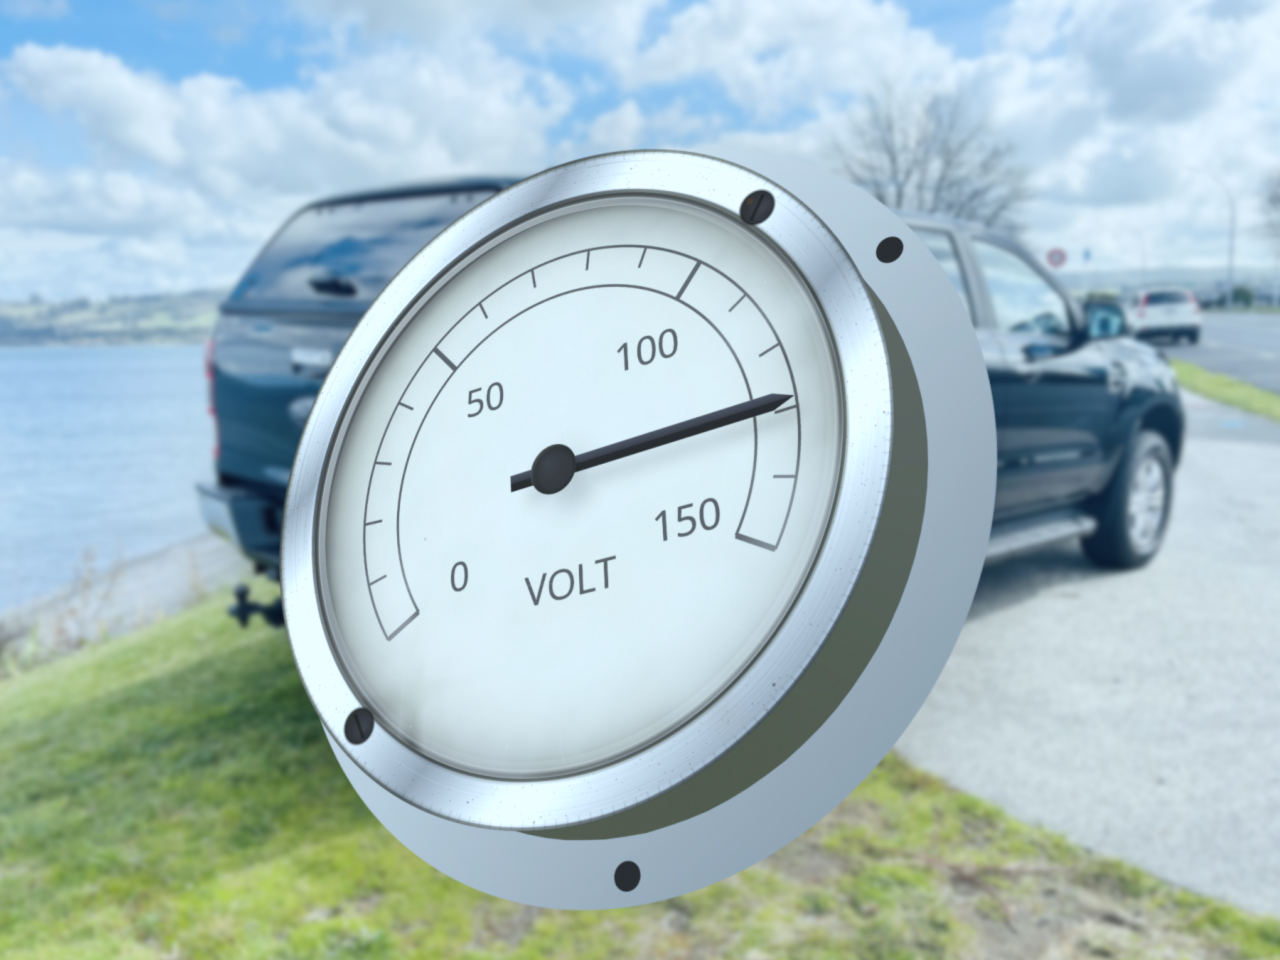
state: 130 V
